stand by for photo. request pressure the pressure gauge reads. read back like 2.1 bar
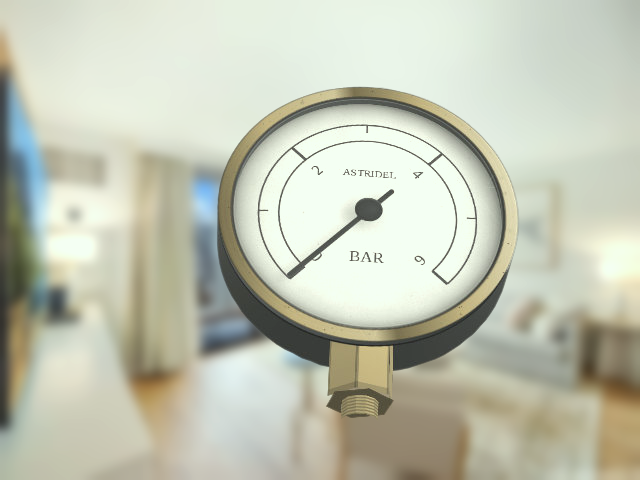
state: 0 bar
